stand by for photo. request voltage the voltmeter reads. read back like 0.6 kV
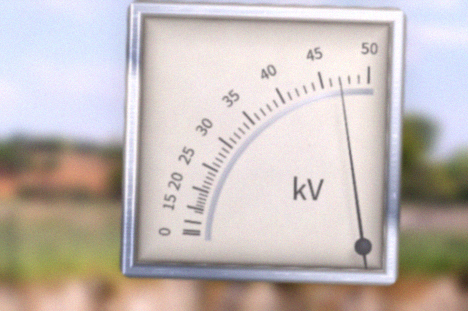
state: 47 kV
